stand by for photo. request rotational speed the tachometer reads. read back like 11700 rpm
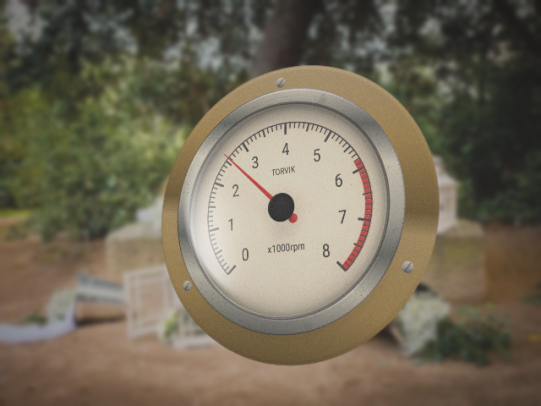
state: 2600 rpm
